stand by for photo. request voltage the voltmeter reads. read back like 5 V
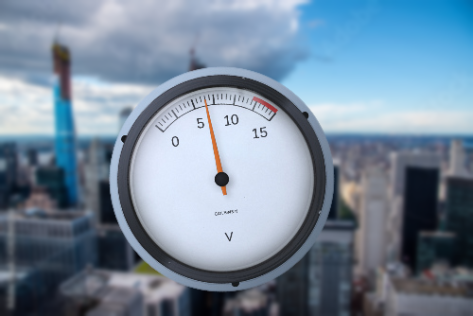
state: 6.5 V
